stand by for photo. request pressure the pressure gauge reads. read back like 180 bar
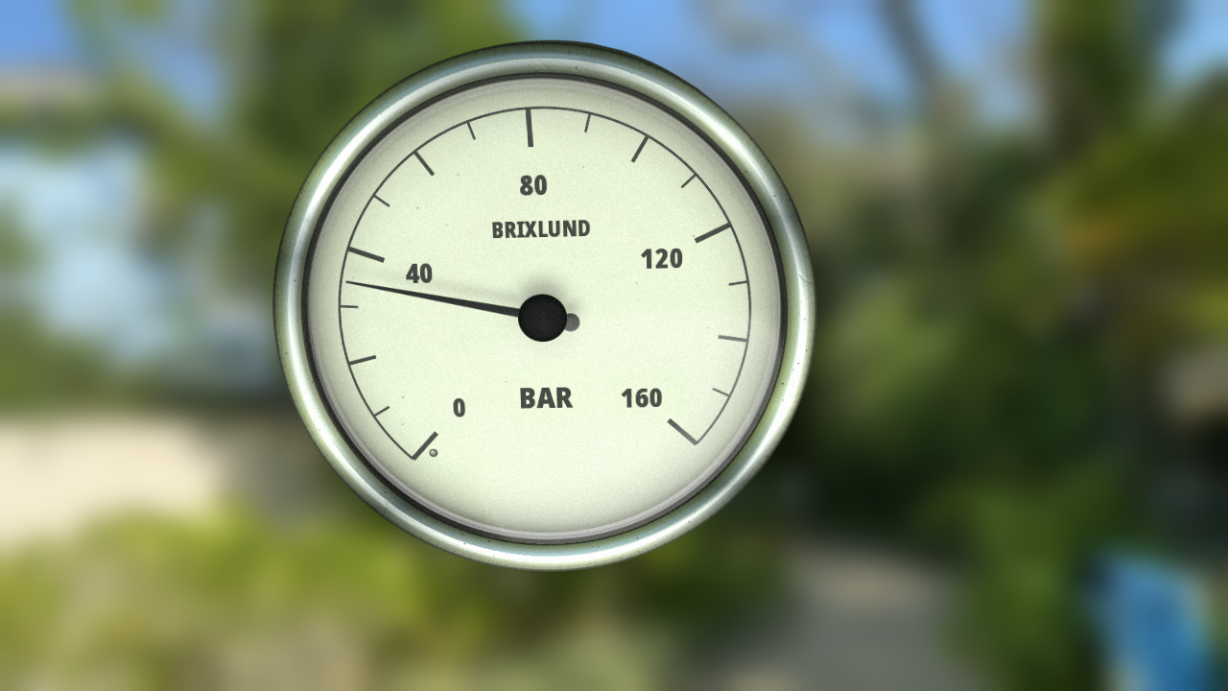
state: 35 bar
